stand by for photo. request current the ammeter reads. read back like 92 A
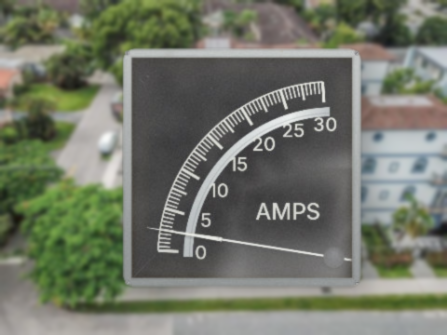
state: 2.5 A
